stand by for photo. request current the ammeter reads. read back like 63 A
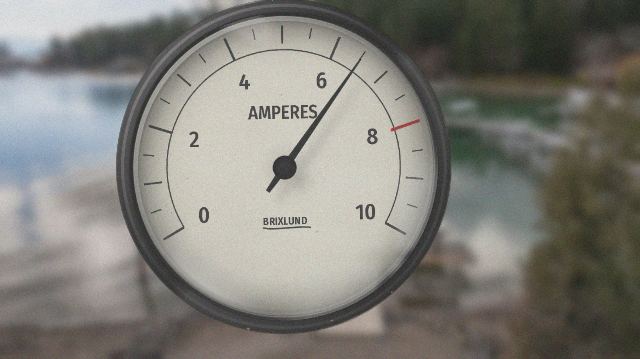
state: 6.5 A
